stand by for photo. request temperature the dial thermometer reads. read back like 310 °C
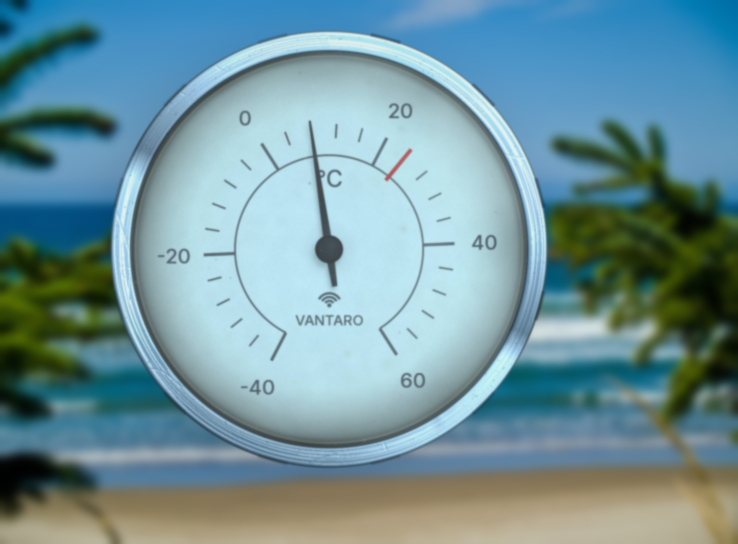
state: 8 °C
